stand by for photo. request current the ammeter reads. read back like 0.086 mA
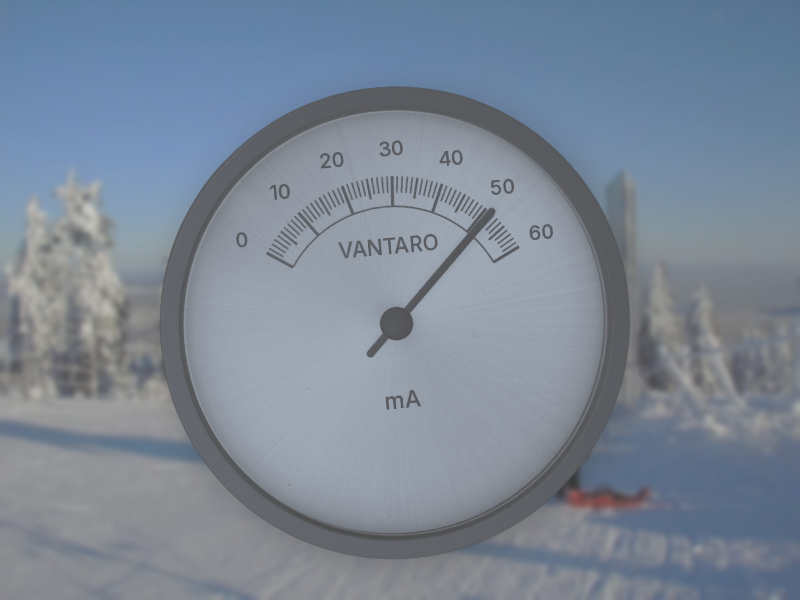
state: 51 mA
